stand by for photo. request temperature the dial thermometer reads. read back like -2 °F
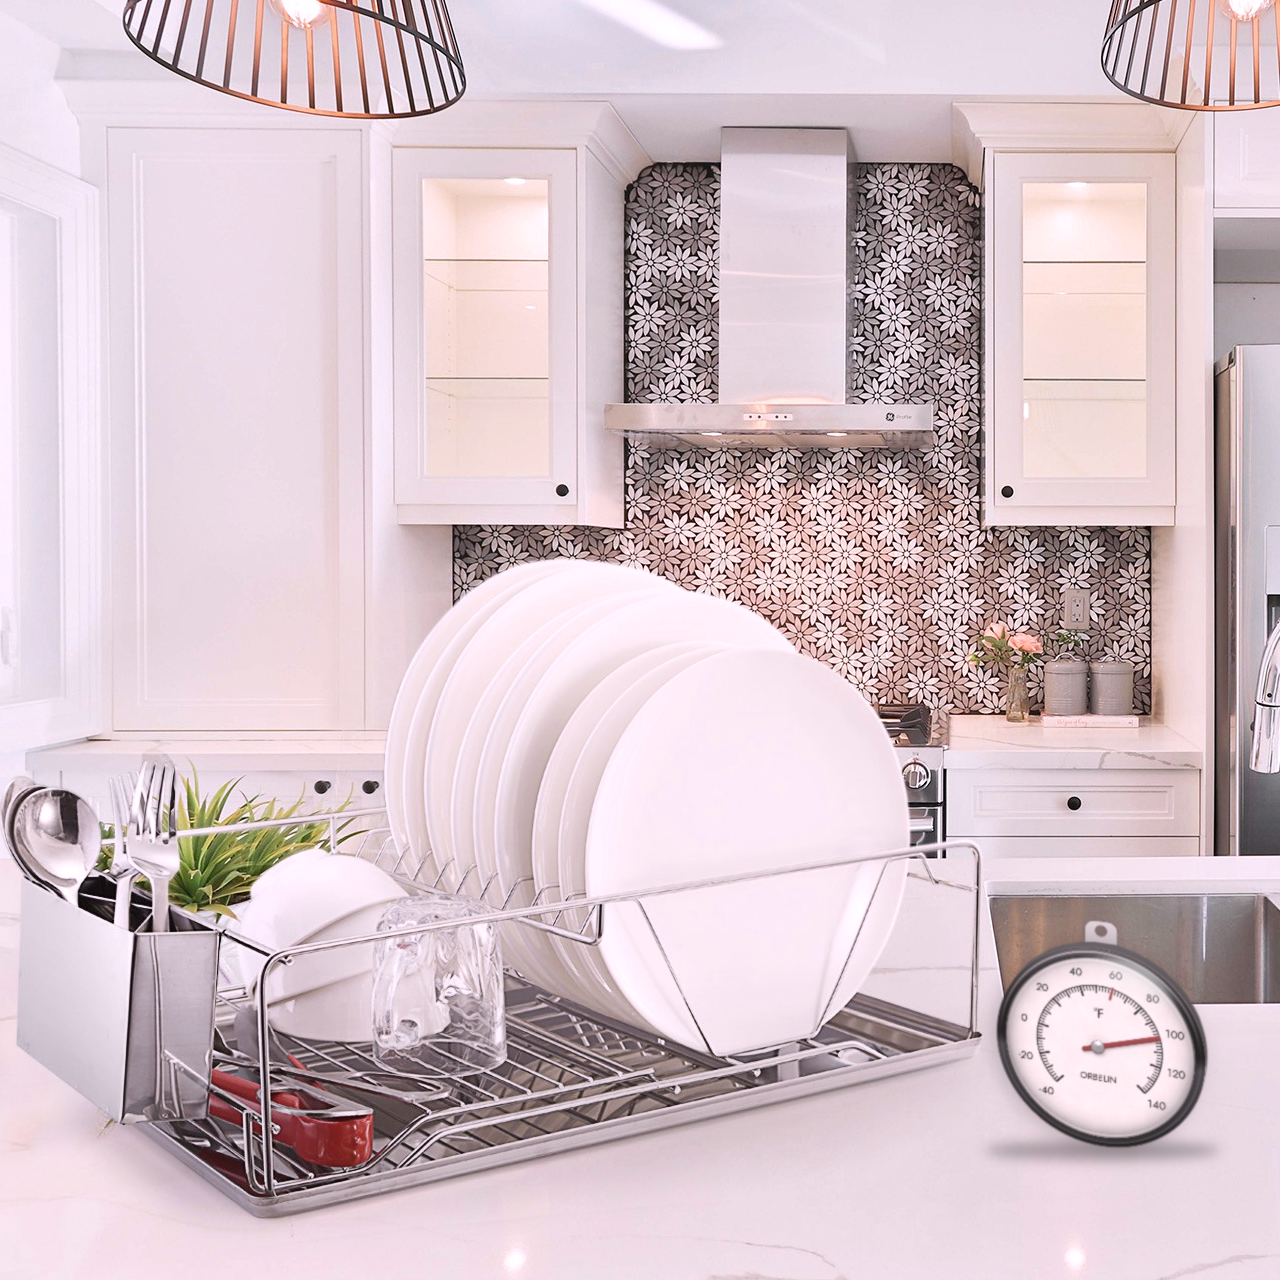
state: 100 °F
